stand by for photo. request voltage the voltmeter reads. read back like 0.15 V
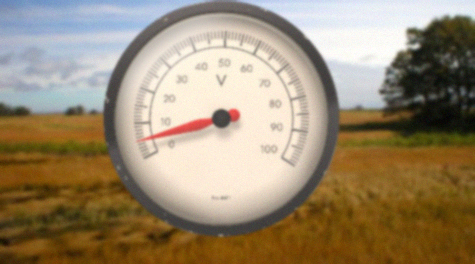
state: 5 V
